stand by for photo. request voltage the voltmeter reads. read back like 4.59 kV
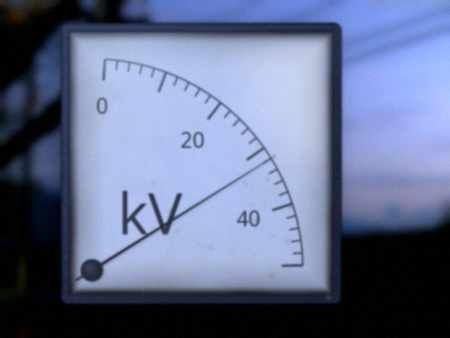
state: 32 kV
